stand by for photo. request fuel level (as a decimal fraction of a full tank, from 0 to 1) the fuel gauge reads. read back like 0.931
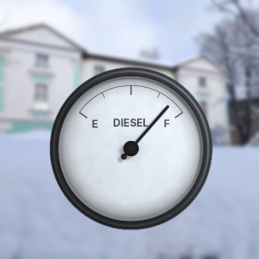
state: 0.875
